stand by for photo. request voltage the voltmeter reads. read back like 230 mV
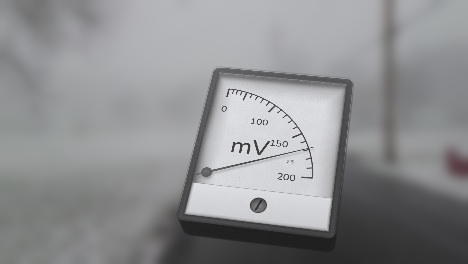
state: 170 mV
